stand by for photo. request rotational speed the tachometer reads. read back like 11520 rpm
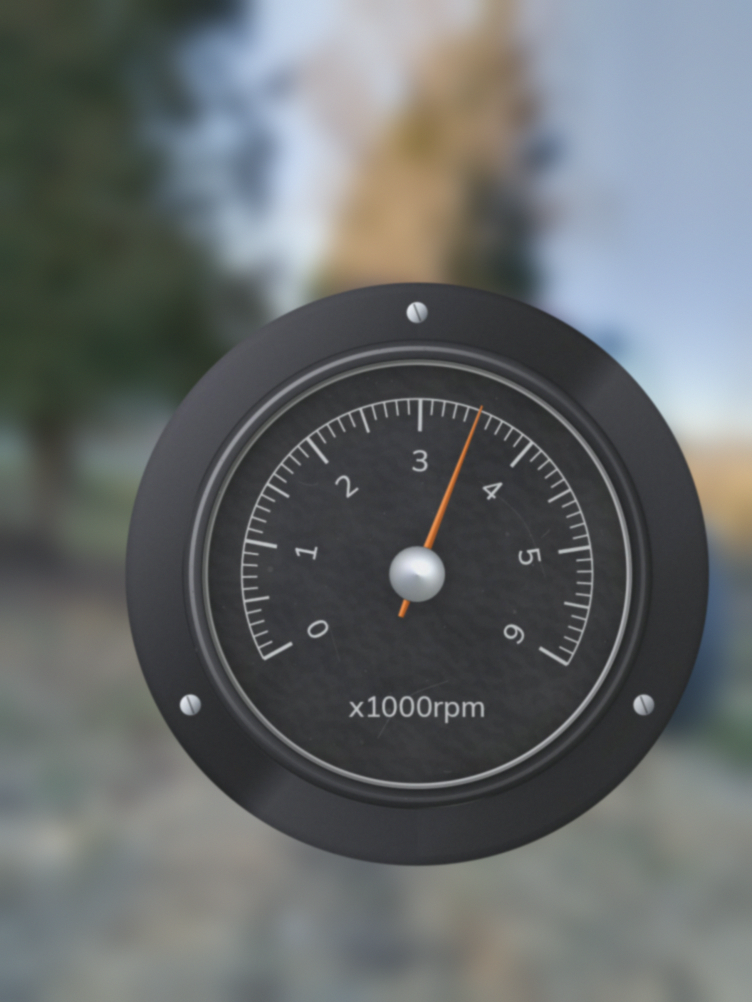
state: 3500 rpm
